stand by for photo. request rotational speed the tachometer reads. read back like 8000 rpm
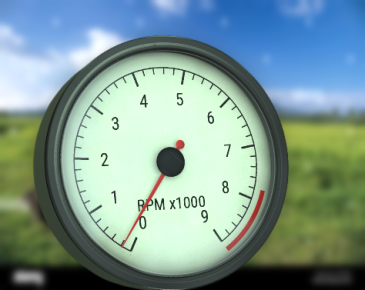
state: 200 rpm
